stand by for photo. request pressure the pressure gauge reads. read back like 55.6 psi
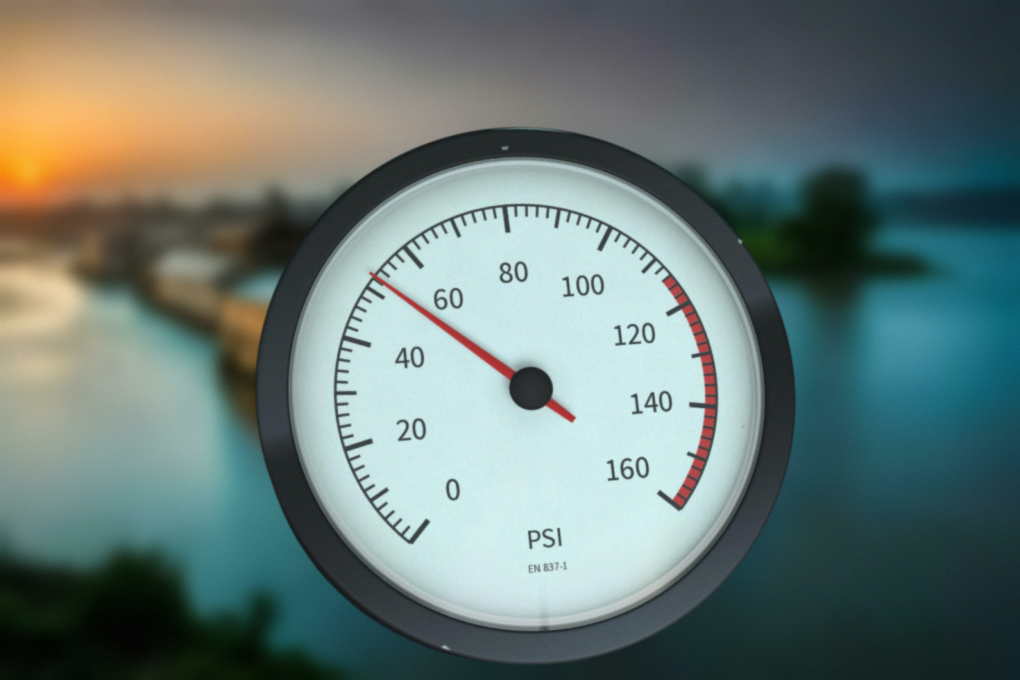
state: 52 psi
